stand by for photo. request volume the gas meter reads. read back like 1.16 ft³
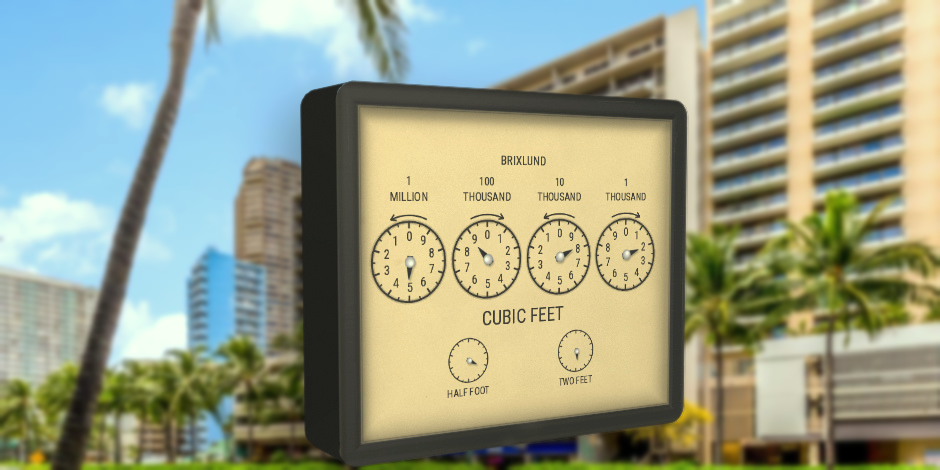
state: 488200 ft³
